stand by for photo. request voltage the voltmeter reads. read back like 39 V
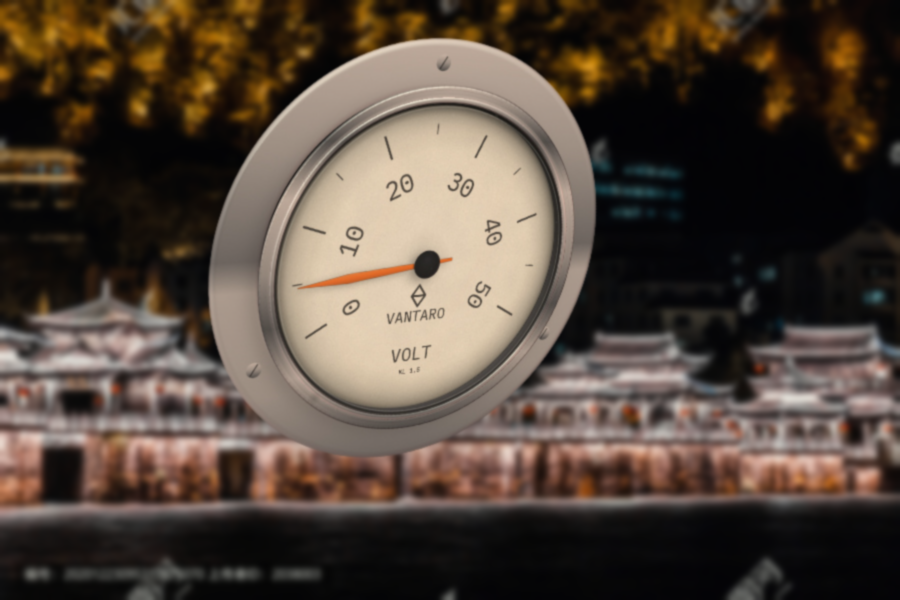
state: 5 V
